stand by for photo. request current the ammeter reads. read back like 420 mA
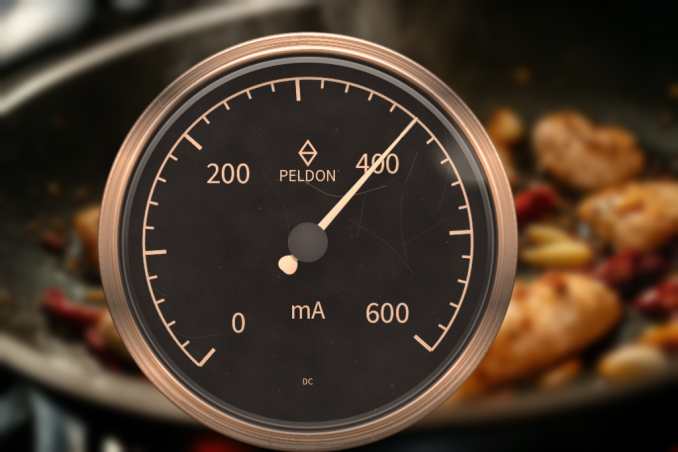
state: 400 mA
